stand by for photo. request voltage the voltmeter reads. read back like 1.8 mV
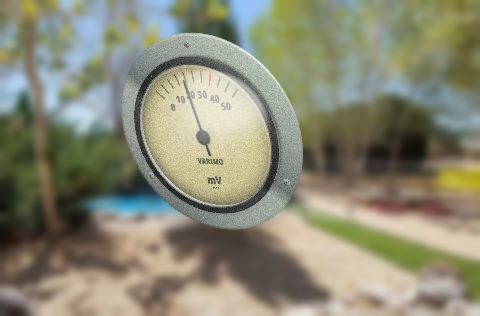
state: 20 mV
